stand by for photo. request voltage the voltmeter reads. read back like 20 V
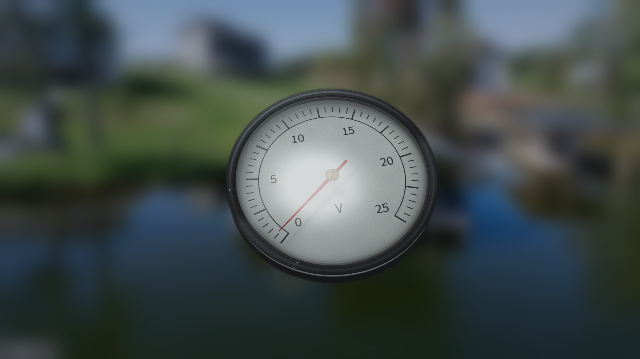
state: 0.5 V
